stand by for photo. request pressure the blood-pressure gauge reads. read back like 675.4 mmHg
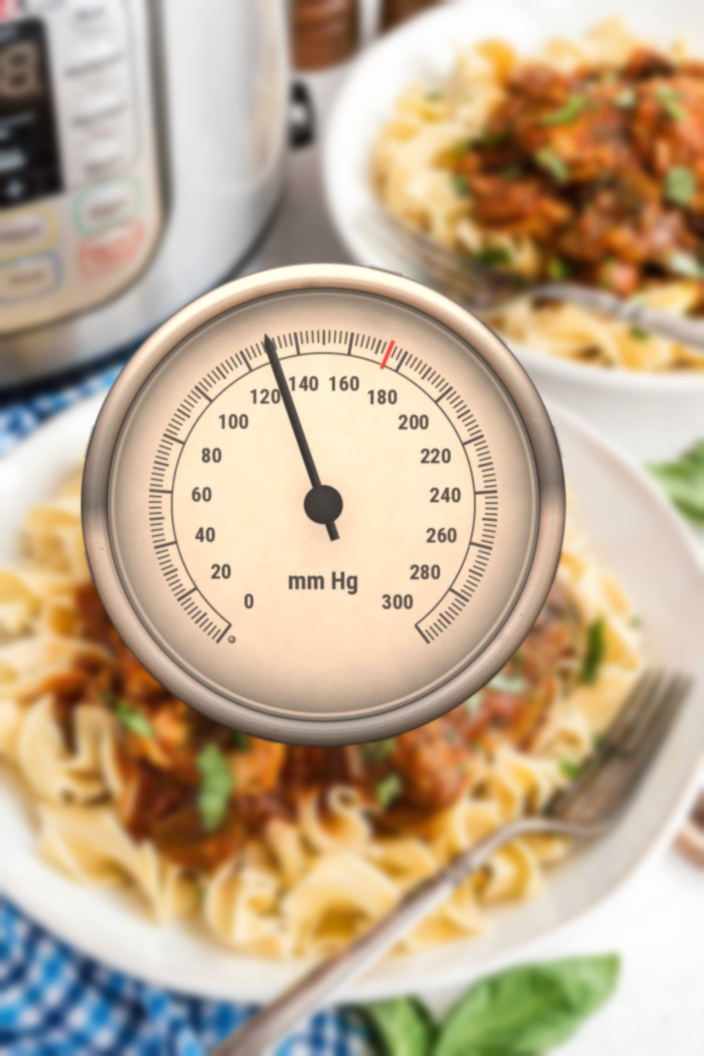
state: 130 mmHg
